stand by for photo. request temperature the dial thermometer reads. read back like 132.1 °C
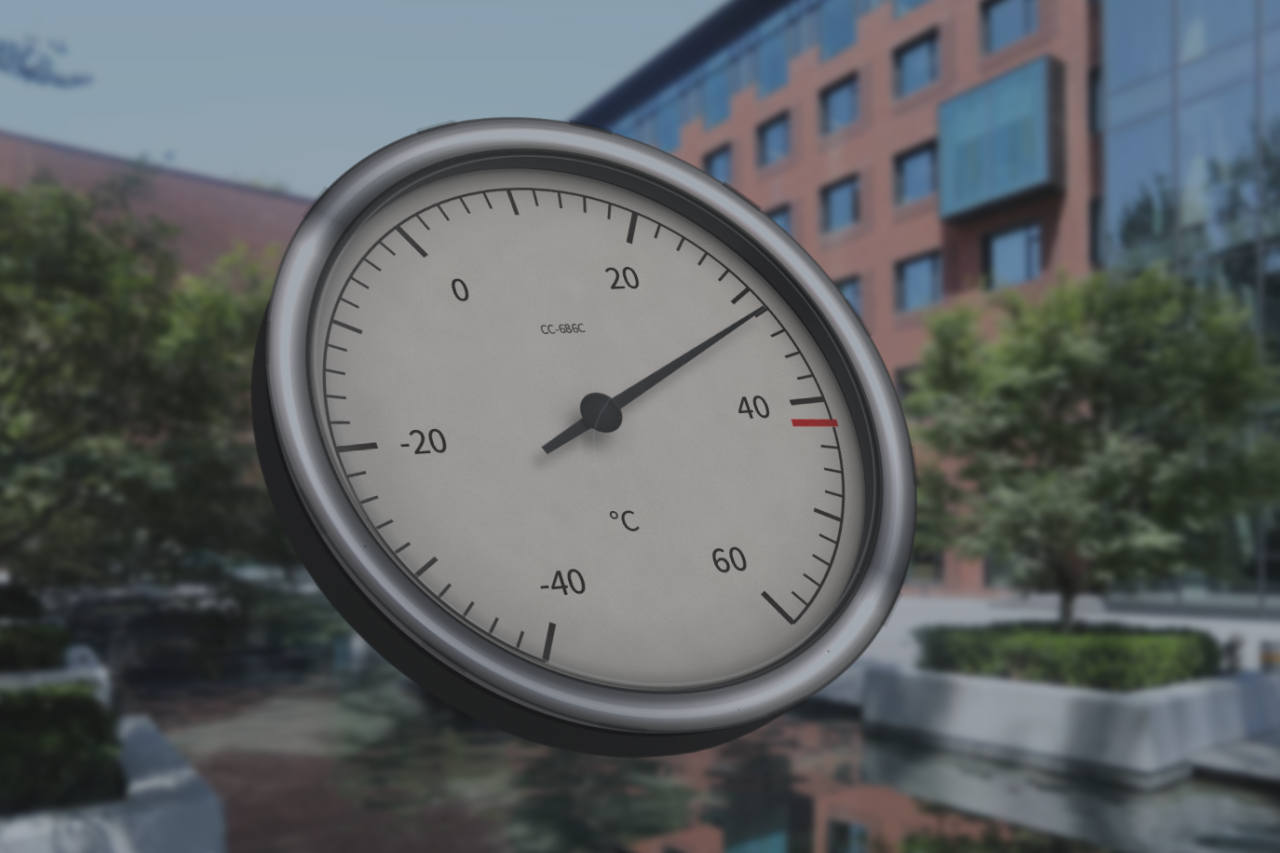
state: 32 °C
